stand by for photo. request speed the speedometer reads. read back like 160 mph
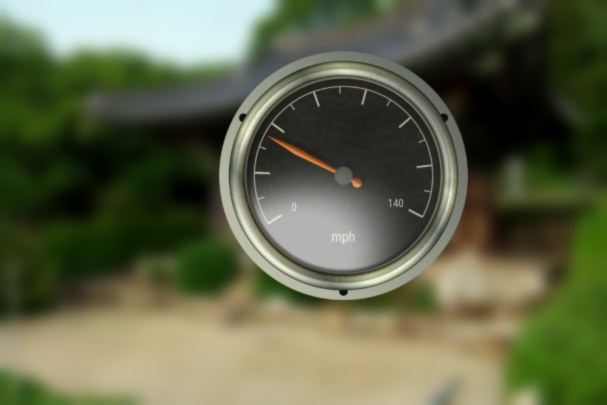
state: 35 mph
